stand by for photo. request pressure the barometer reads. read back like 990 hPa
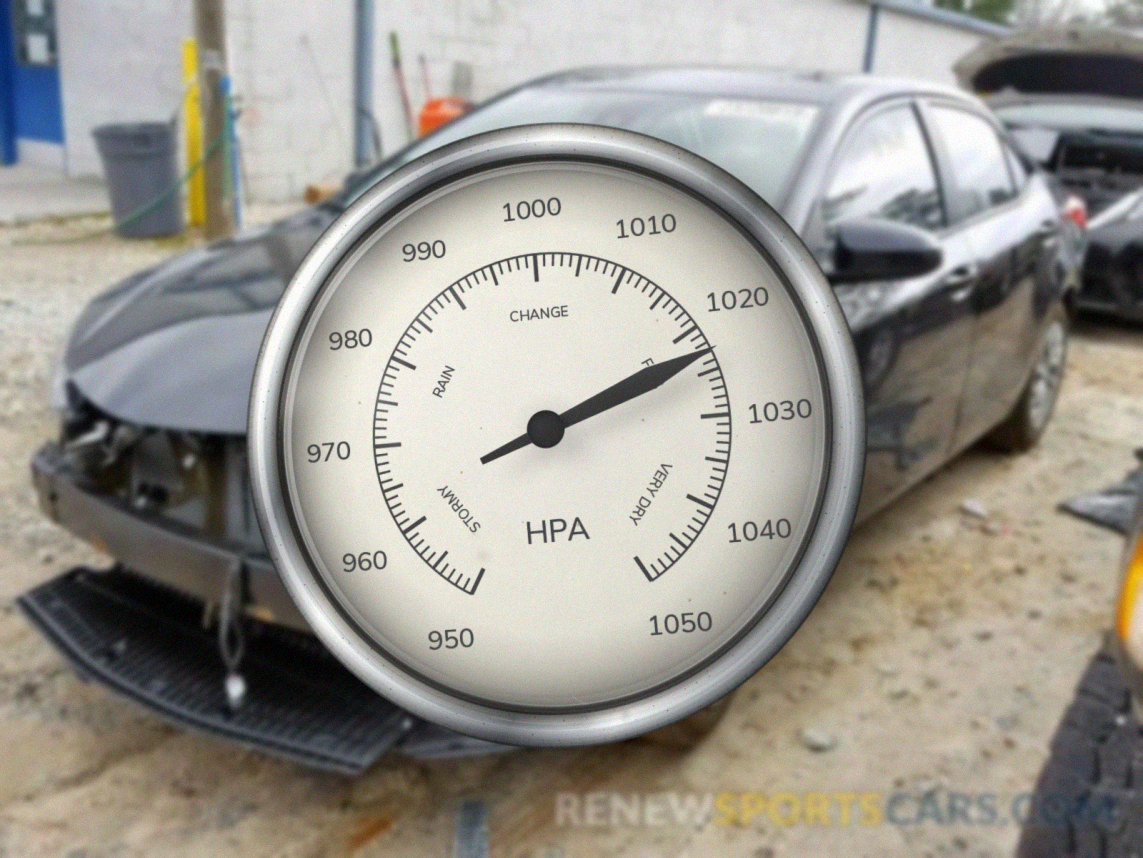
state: 1023 hPa
